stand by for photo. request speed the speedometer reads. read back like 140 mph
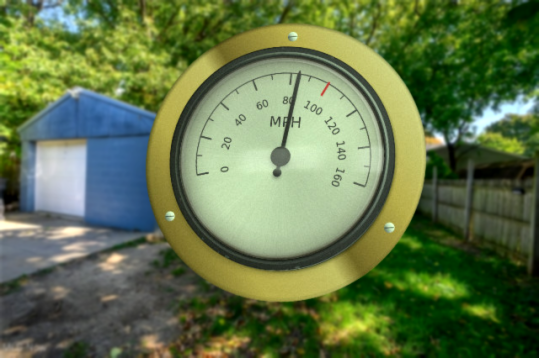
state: 85 mph
